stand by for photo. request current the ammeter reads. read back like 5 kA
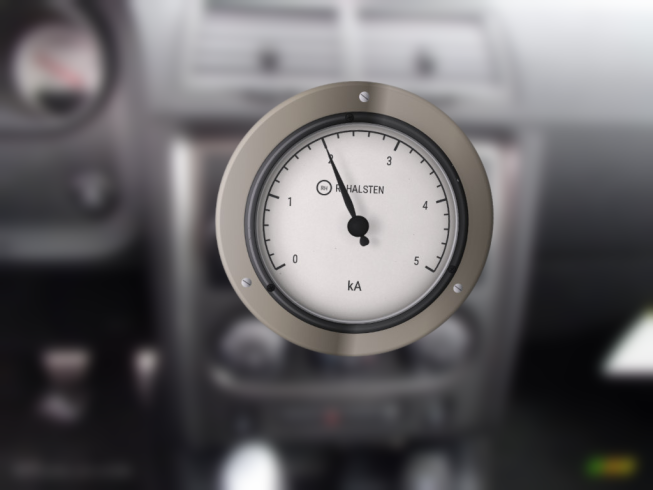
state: 2 kA
